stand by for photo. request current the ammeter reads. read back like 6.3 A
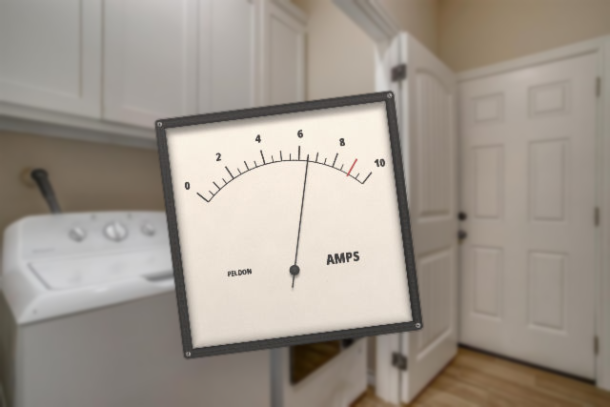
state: 6.5 A
